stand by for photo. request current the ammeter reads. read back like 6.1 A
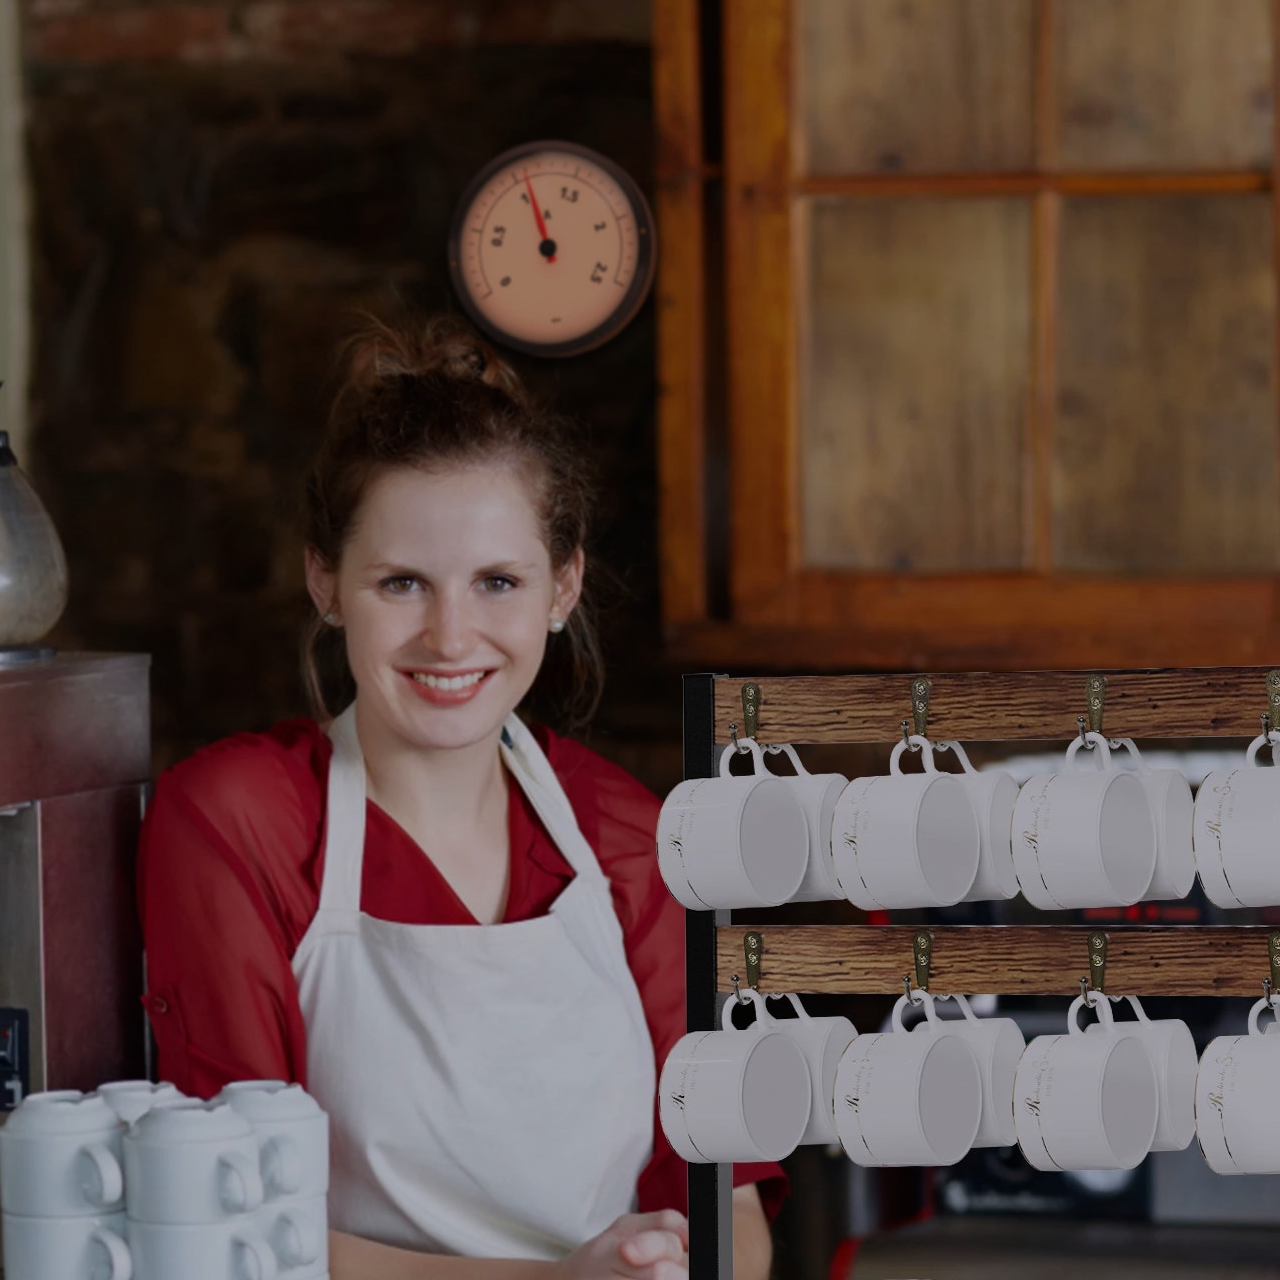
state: 1.1 A
